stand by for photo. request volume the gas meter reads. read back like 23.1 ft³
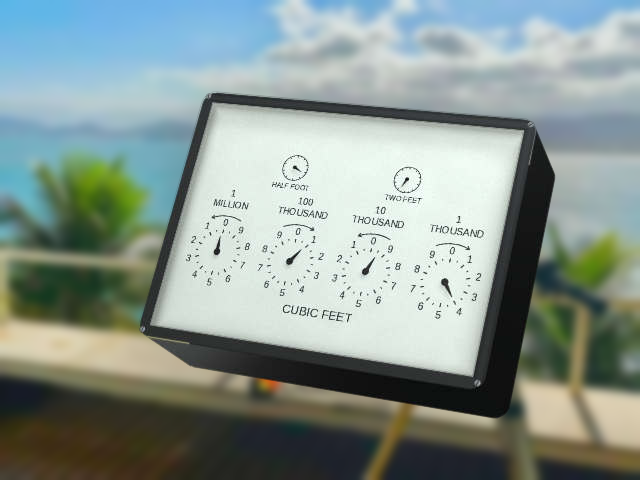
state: 9400 ft³
